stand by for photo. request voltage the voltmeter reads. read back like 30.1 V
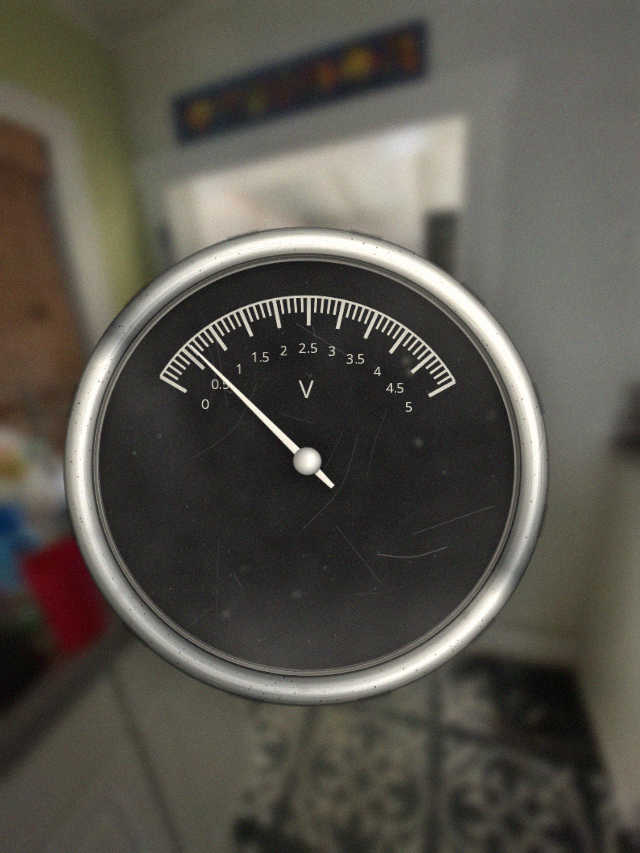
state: 0.6 V
